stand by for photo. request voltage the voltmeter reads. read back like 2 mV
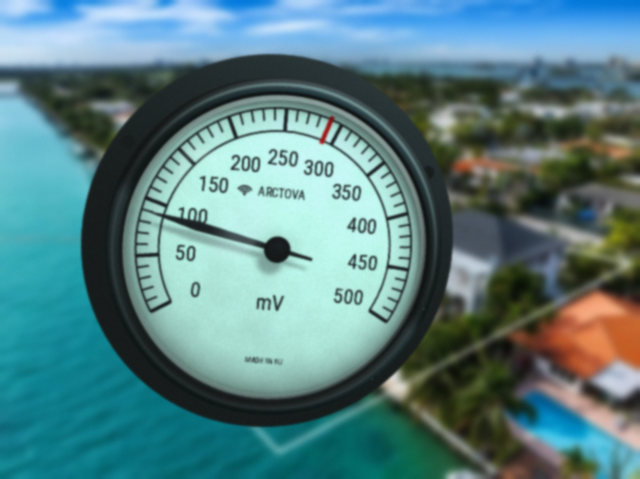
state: 90 mV
